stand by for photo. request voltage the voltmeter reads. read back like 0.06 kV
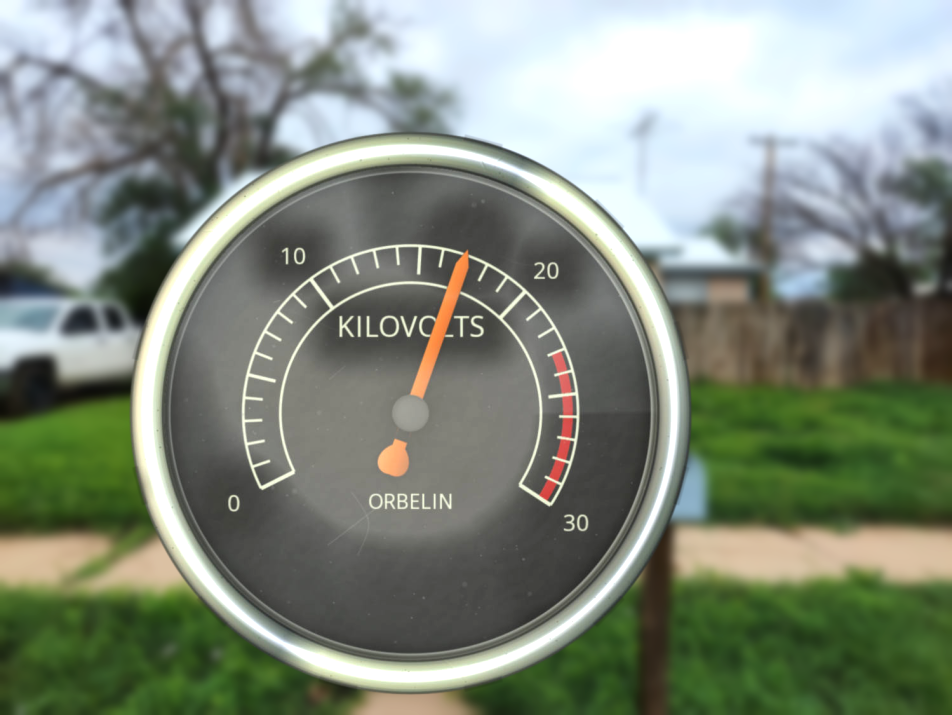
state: 17 kV
